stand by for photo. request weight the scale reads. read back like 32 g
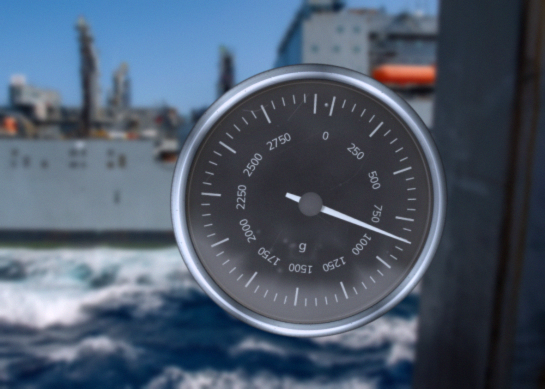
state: 850 g
